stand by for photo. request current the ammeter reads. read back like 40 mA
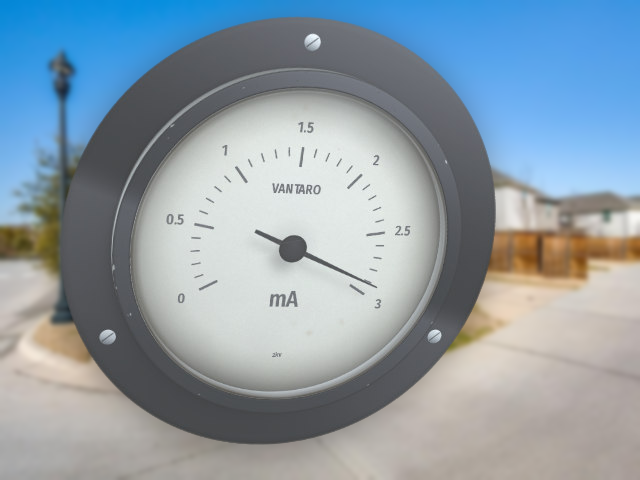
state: 2.9 mA
